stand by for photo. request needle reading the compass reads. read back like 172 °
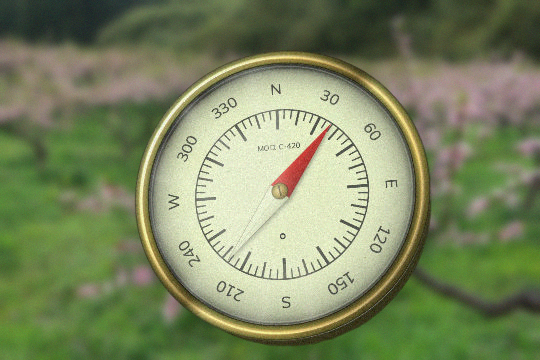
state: 40 °
